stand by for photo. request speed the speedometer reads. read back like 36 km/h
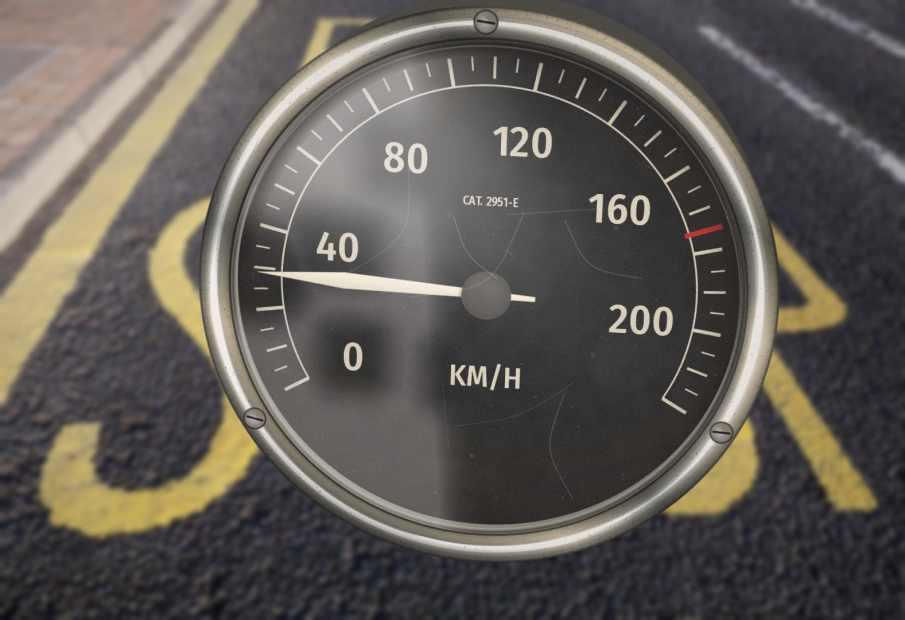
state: 30 km/h
